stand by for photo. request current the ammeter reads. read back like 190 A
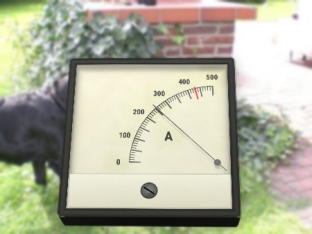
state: 250 A
